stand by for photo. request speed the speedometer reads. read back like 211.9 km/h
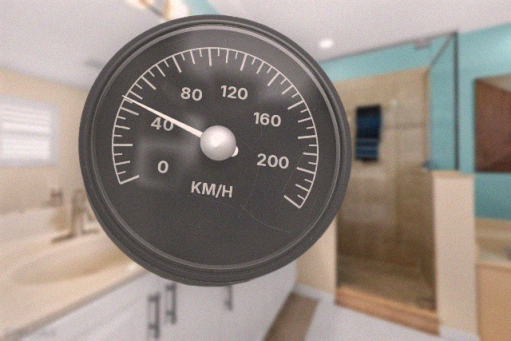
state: 45 km/h
